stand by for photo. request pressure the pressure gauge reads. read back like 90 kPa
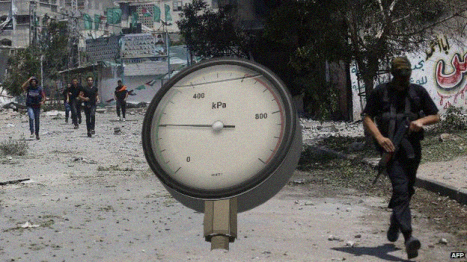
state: 200 kPa
